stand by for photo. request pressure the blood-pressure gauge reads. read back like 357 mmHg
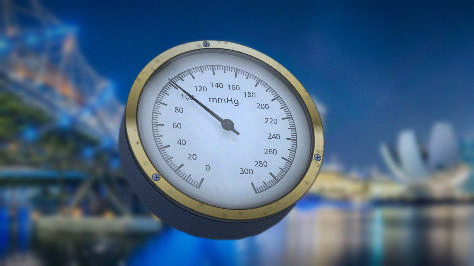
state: 100 mmHg
